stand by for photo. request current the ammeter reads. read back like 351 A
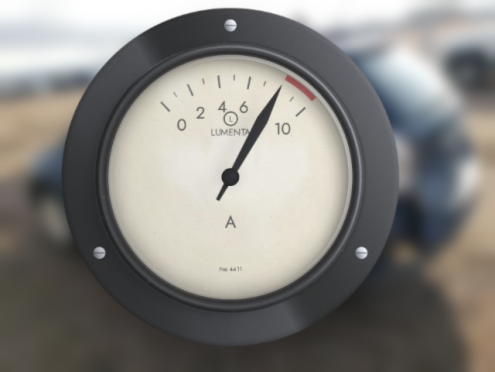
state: 8 A
